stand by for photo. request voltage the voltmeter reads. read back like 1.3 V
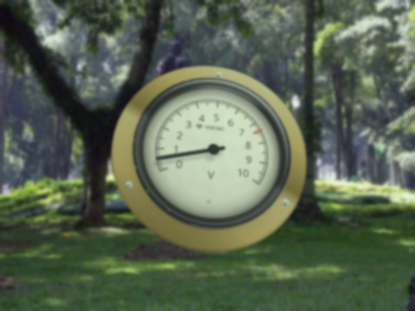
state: 0.5 V
